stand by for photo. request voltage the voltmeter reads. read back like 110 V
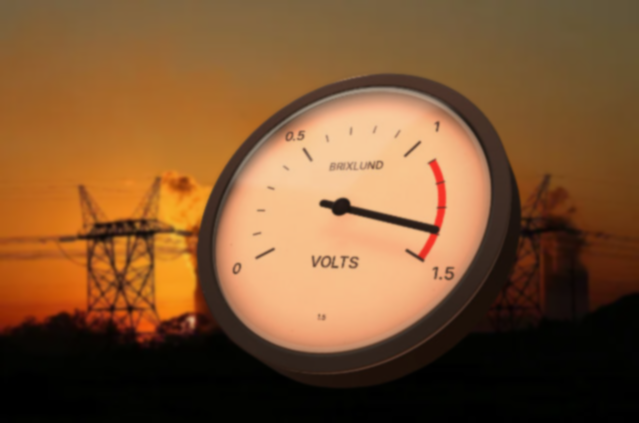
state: 1.4 V
